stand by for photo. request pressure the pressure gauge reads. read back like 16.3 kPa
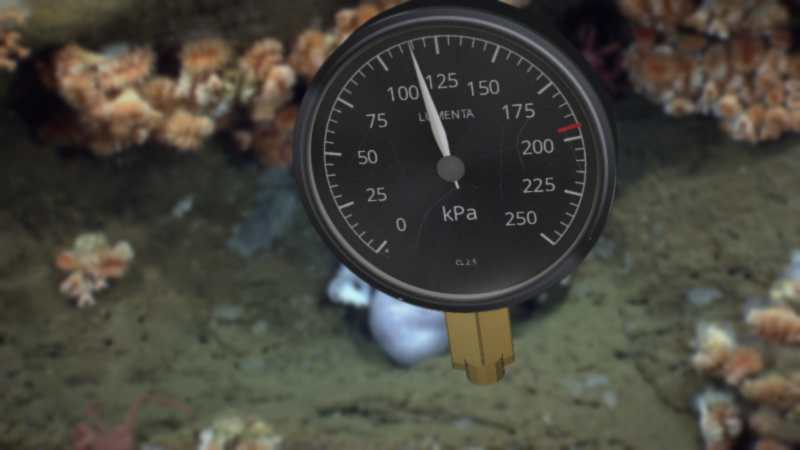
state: 115 kPa
